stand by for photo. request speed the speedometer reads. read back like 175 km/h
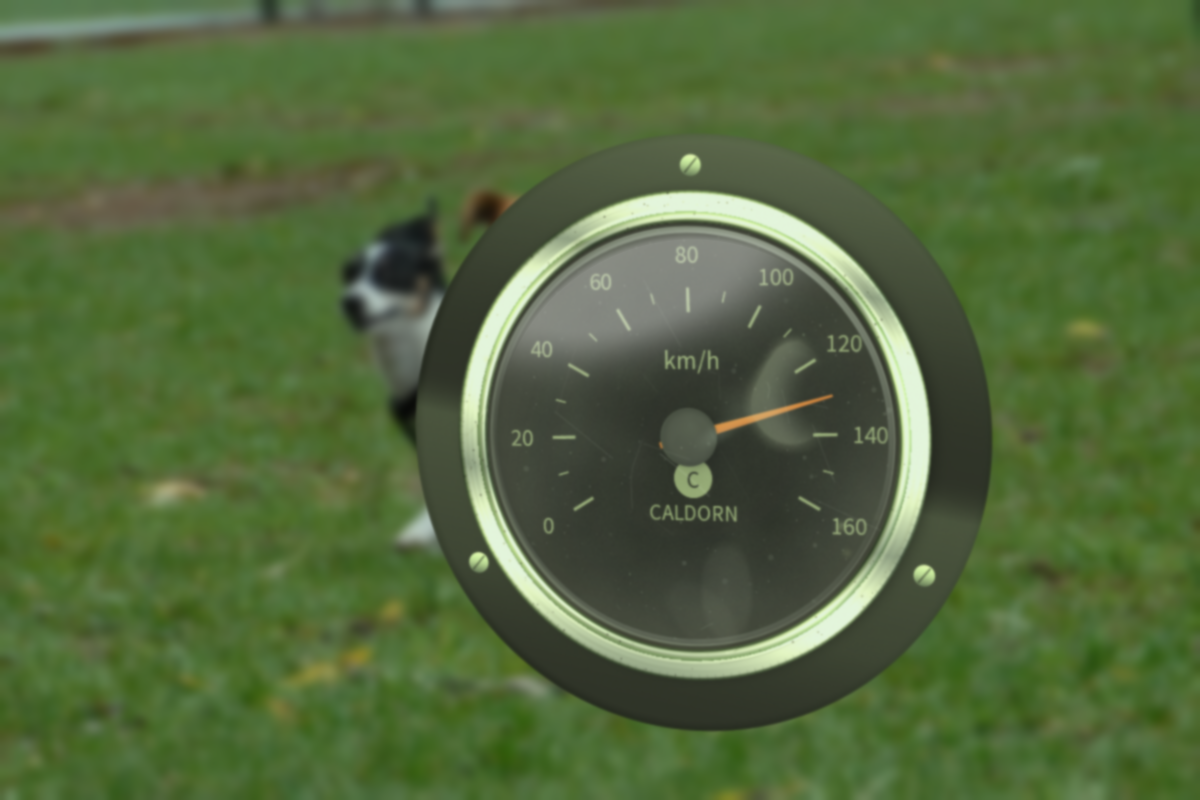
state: 130 km/h
